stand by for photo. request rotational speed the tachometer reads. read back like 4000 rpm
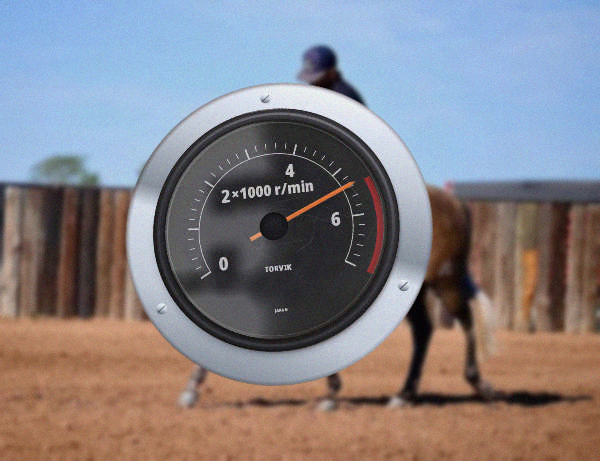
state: 5400 rpm
